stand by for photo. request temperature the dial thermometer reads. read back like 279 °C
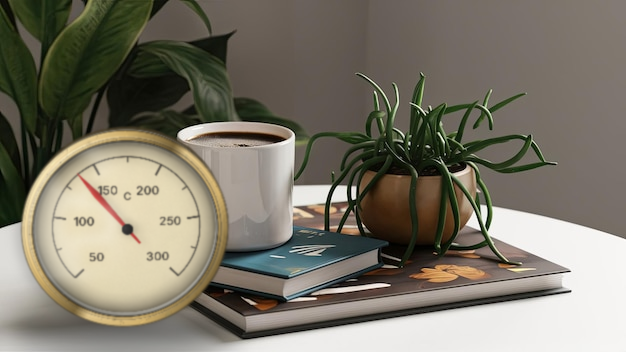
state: 137.5 °C
